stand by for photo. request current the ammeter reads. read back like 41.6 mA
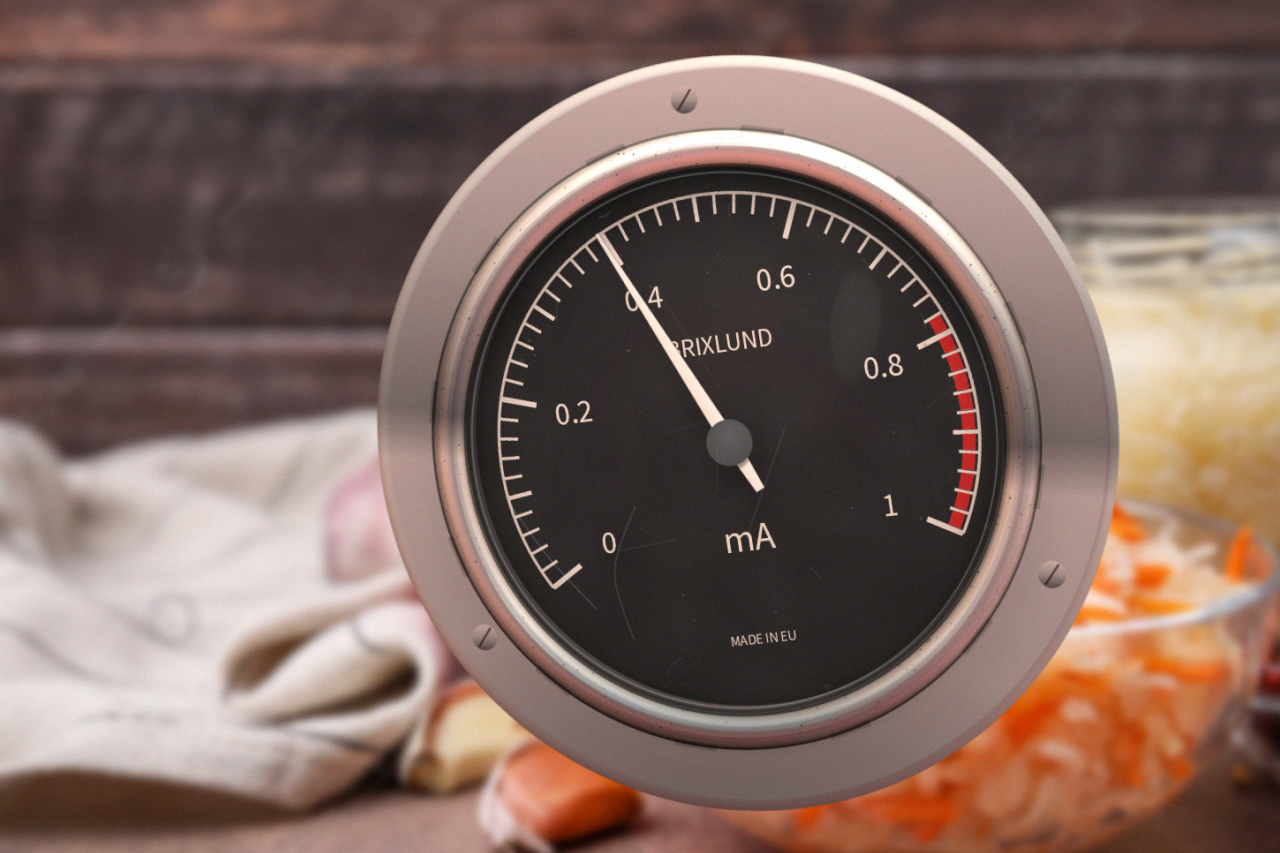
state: 0.4 mA
